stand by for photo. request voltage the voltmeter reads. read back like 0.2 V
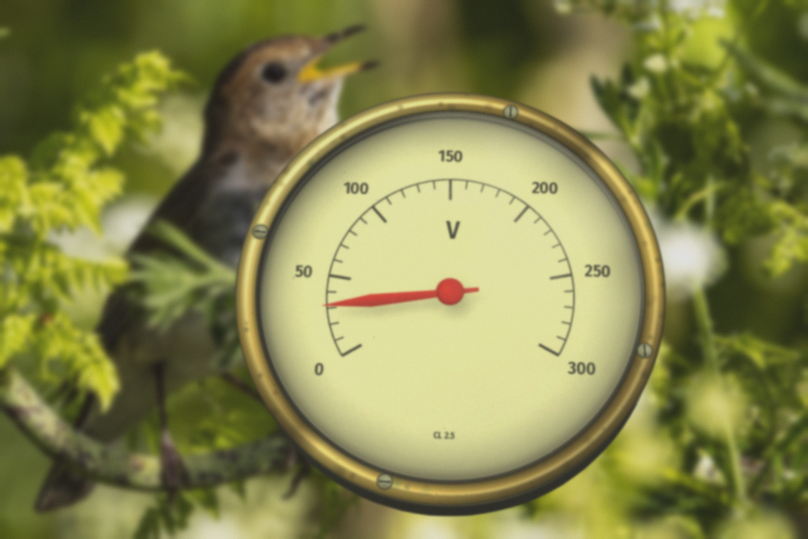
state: 30 V
